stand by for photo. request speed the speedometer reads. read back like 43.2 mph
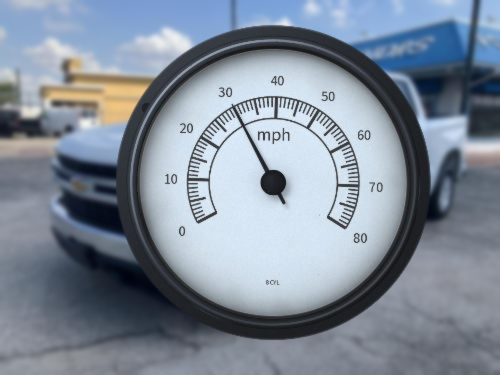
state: 30 mph
